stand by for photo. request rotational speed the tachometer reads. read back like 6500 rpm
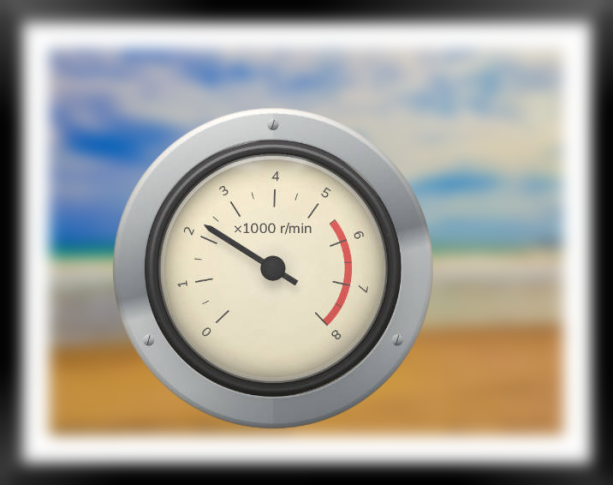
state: 2250 rpm
